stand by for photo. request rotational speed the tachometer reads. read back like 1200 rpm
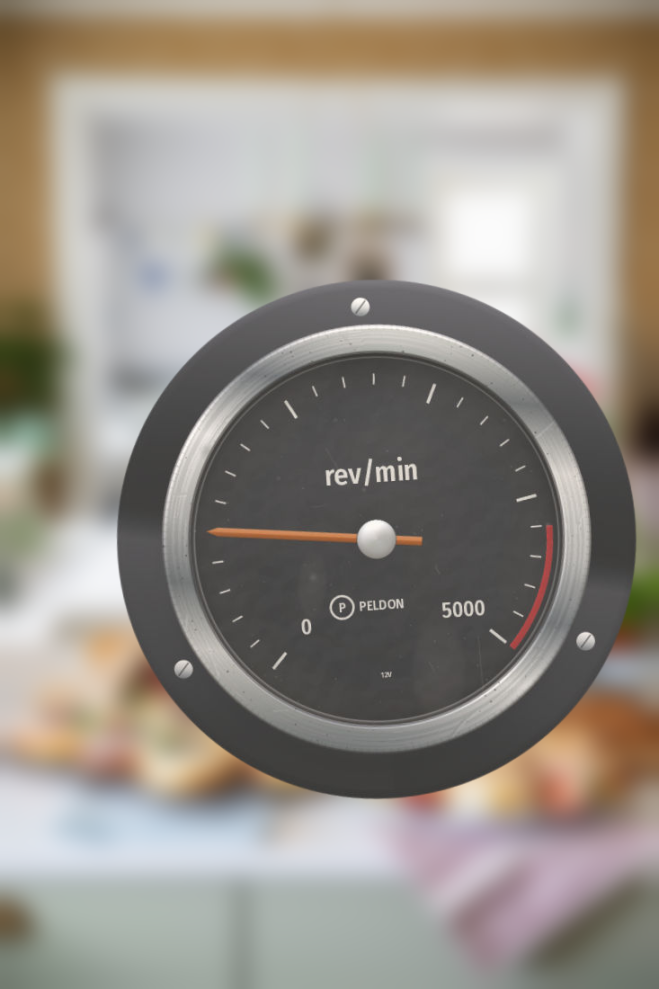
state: 1000 rpm
